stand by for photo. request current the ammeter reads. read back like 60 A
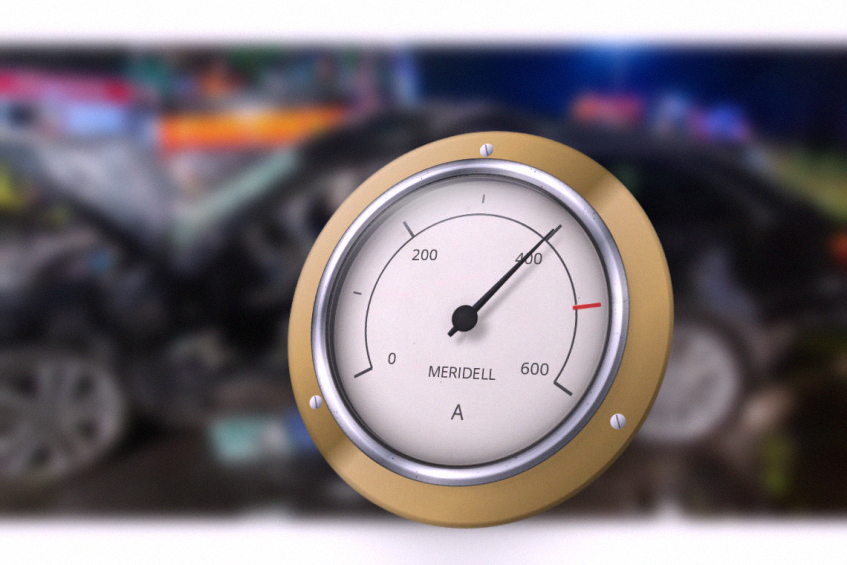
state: 400 A
